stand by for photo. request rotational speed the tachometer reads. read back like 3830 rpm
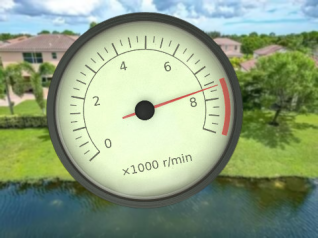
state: 7625 rpm
